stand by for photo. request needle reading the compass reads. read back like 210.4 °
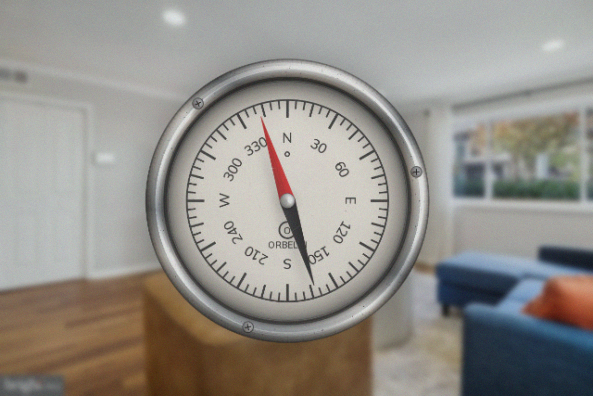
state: 342.5 °
